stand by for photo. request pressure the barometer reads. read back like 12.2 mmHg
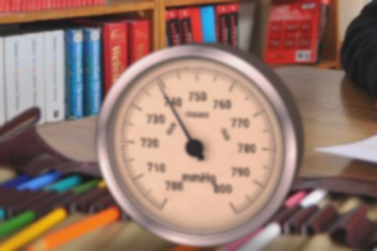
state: 740 mmHg
